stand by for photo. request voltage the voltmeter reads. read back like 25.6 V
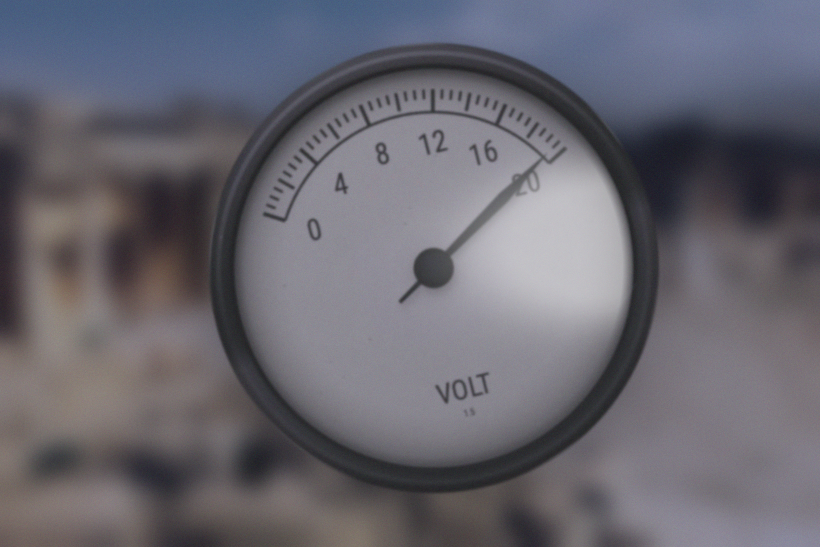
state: 19.5 V
